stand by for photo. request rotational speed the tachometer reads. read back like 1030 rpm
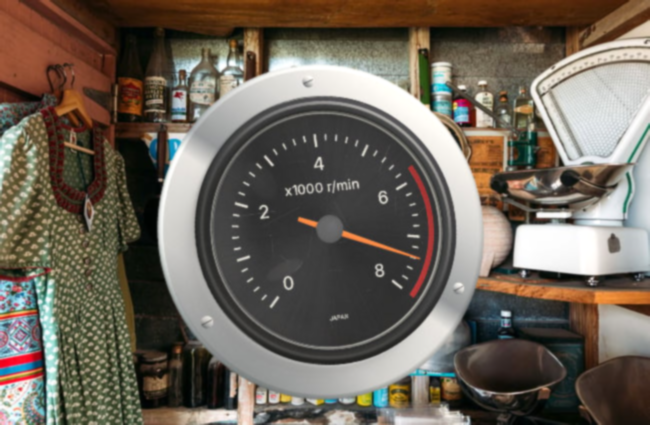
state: 7400 rpm
